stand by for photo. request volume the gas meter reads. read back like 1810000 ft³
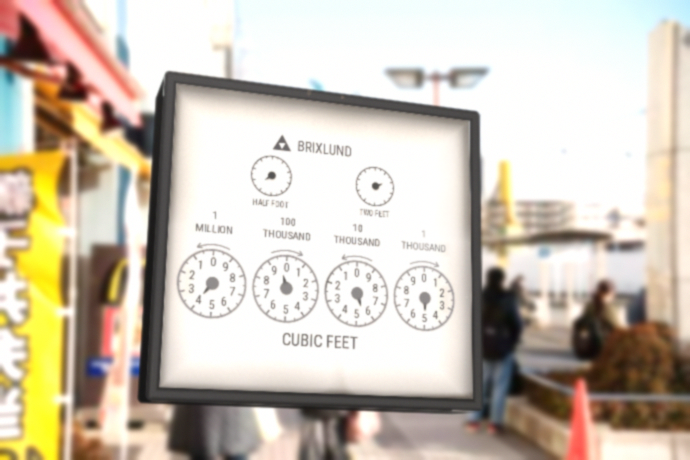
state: 395500 ft³
